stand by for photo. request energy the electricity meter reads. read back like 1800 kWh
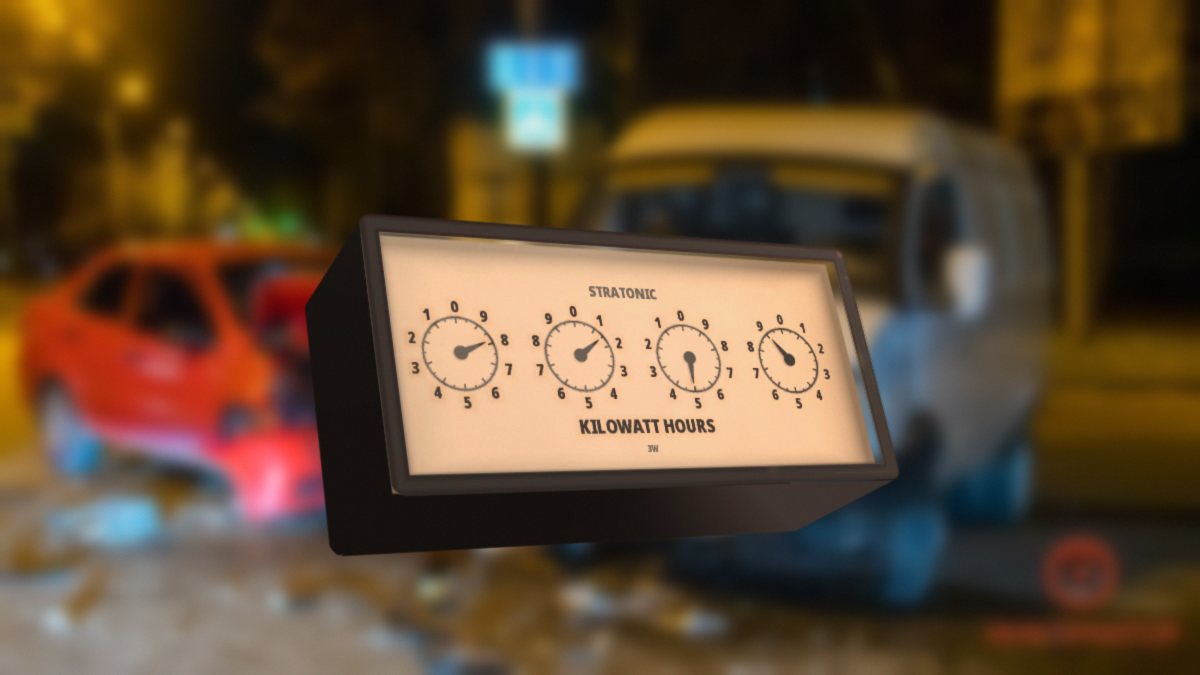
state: 8149 kWh
